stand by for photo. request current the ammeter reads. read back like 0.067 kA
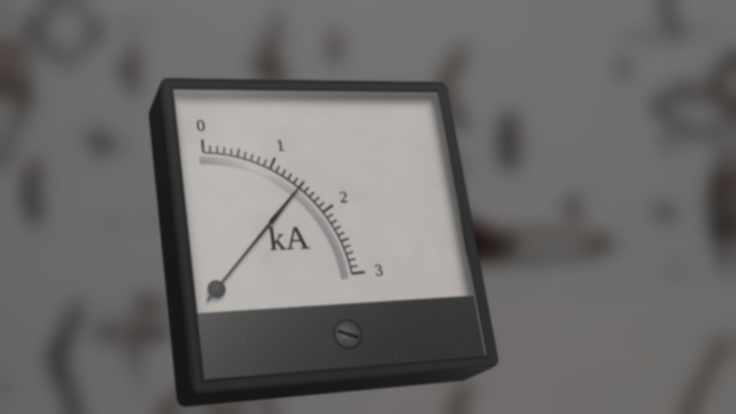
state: 1.5 kA
